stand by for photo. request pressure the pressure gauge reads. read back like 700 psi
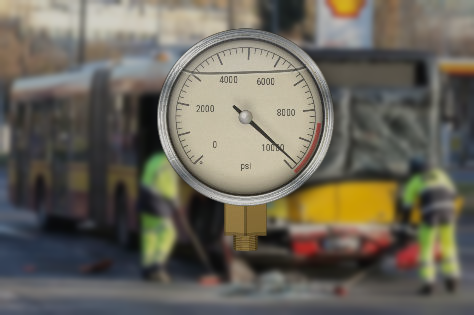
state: 9800 psi
